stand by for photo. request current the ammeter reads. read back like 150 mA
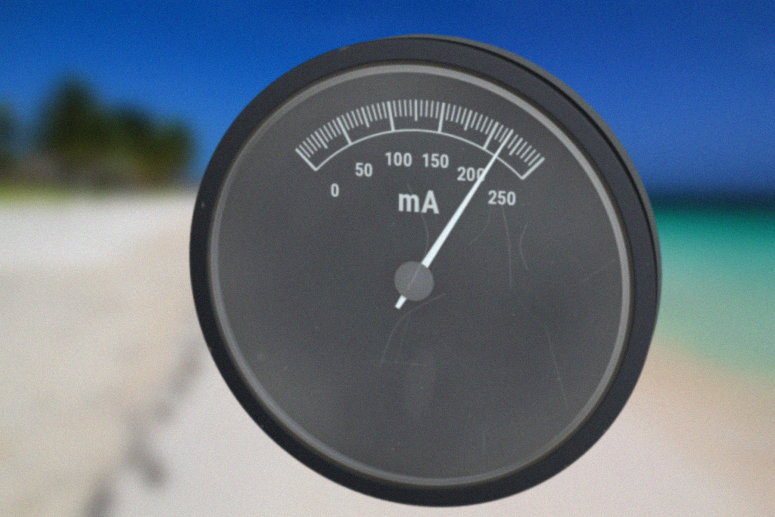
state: 215 mA
